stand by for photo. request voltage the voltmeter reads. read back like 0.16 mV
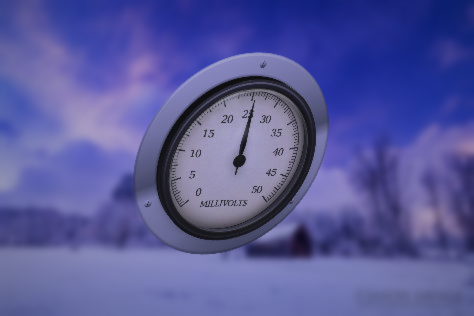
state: 25 mV
